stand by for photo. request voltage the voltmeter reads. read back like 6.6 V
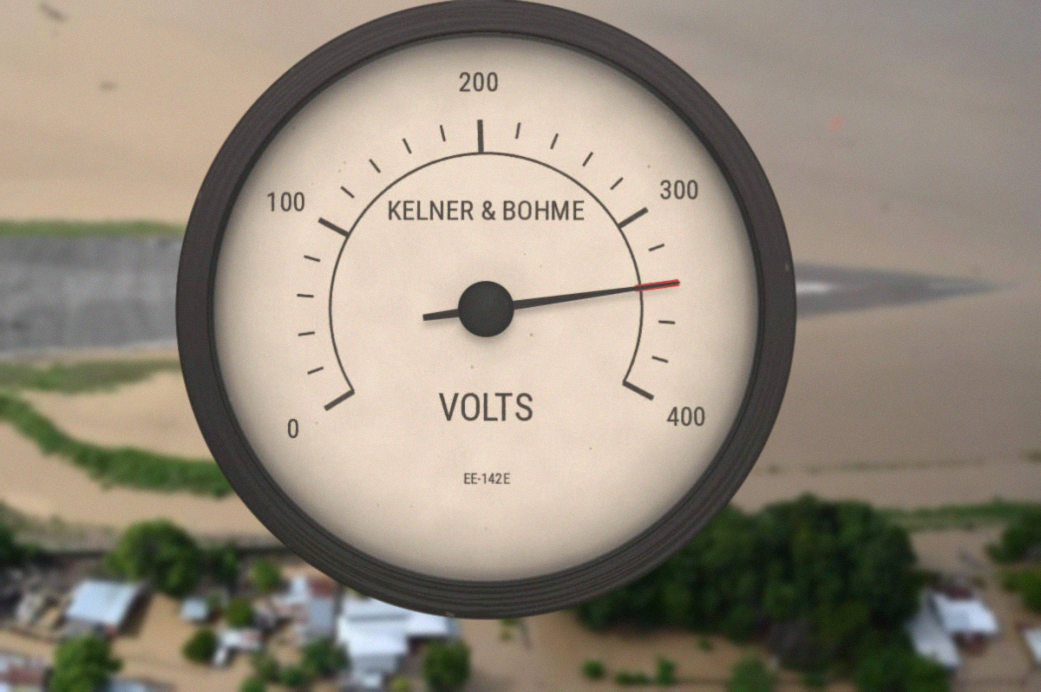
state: 340 V
